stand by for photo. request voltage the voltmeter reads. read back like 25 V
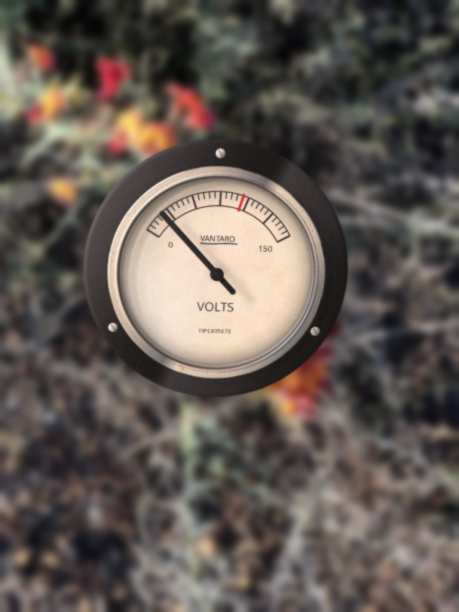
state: 20 V
